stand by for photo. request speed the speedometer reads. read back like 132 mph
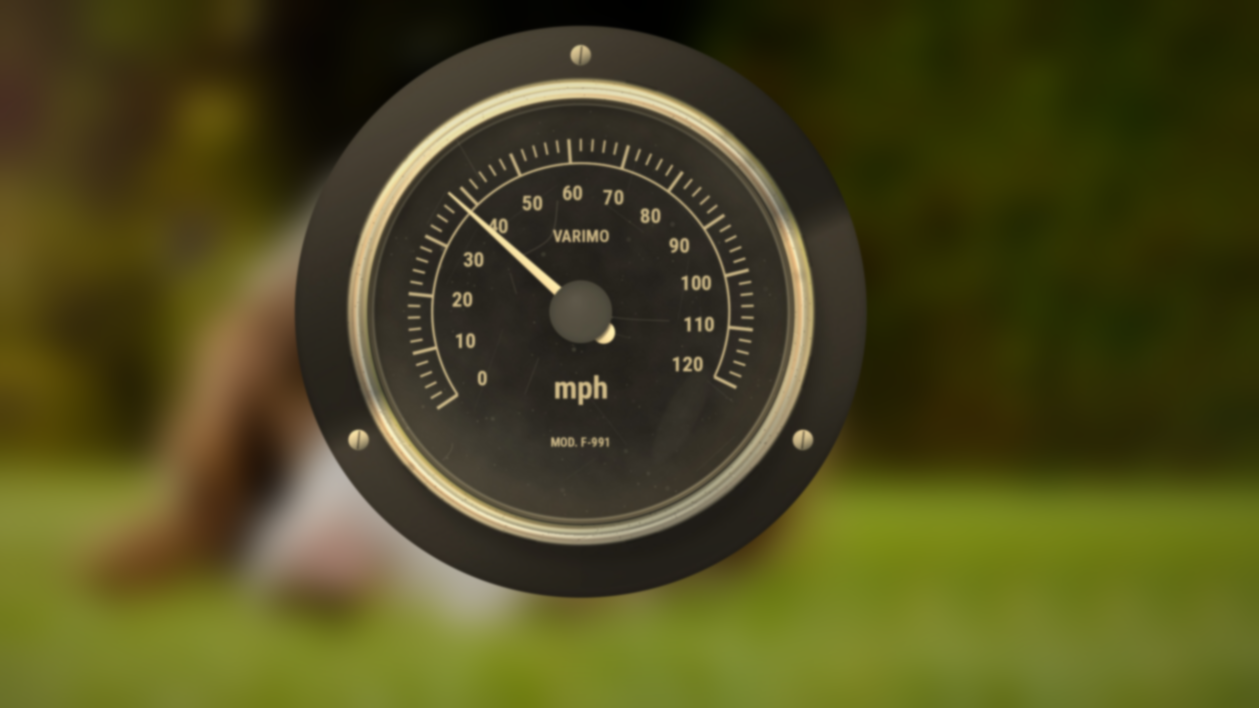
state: 38 mph
